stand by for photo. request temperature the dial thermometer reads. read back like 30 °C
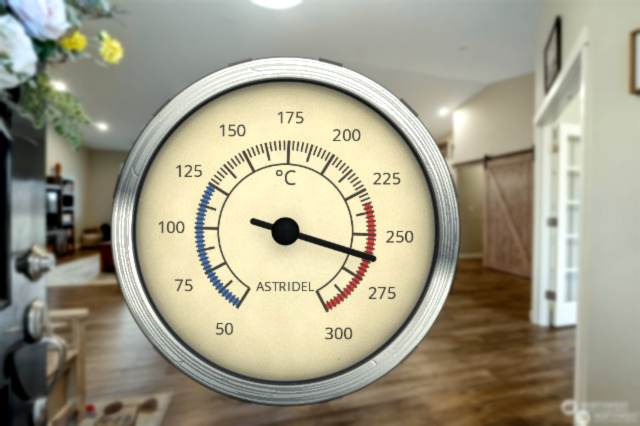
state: 262.5 °C
